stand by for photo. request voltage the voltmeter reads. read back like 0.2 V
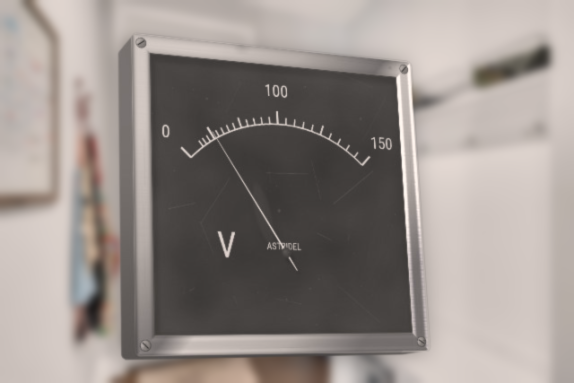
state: 50 V
